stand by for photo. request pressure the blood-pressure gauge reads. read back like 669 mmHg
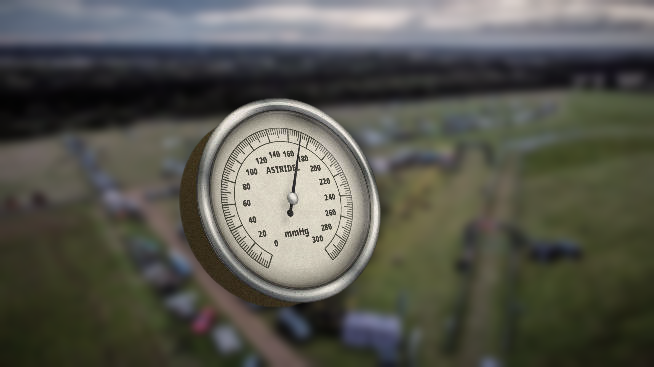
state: 170 mmHg
